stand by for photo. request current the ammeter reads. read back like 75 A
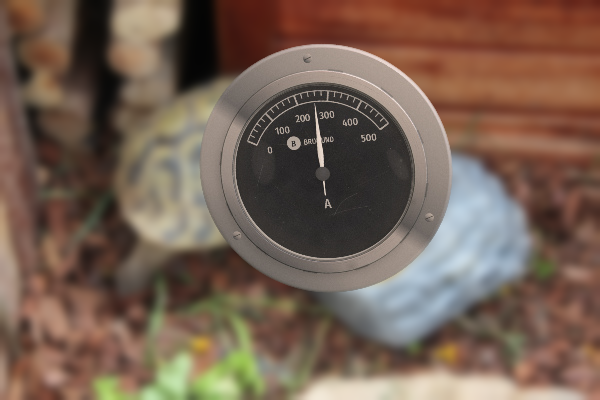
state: 260 A
